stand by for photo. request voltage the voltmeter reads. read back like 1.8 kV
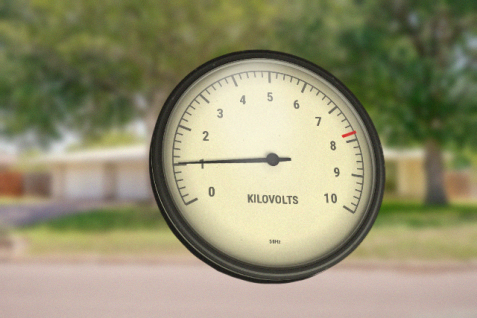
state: 1 kV
